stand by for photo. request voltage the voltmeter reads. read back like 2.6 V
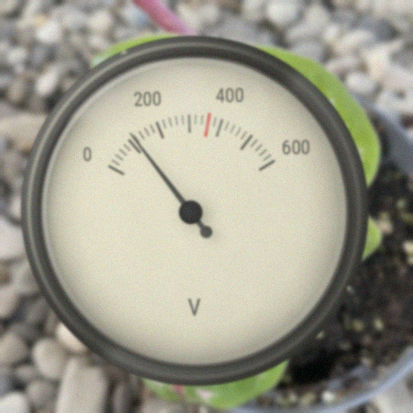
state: 120 V
